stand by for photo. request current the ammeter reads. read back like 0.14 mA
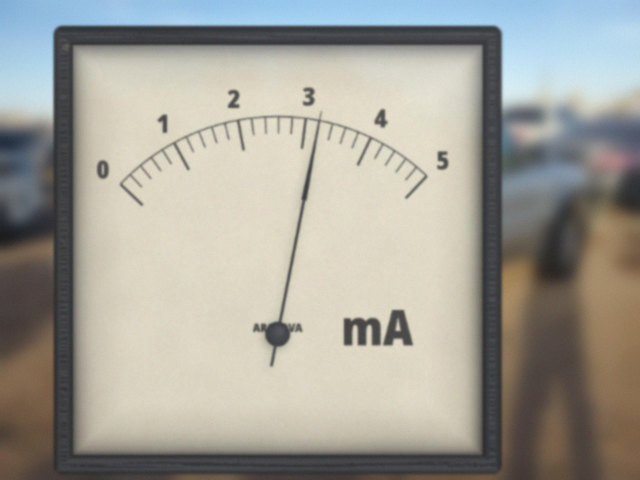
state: 3.2 mA
